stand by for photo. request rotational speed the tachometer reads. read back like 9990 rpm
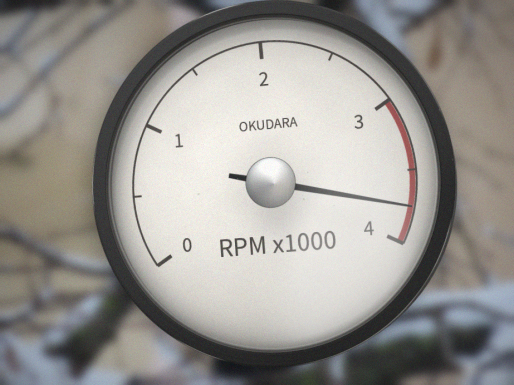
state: 3750 rpm
